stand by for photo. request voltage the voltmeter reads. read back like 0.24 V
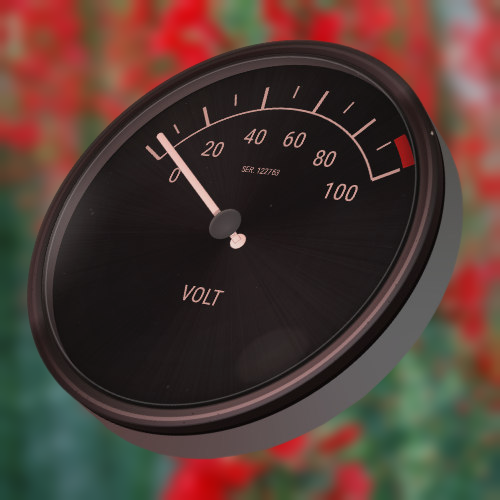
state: 5 V
